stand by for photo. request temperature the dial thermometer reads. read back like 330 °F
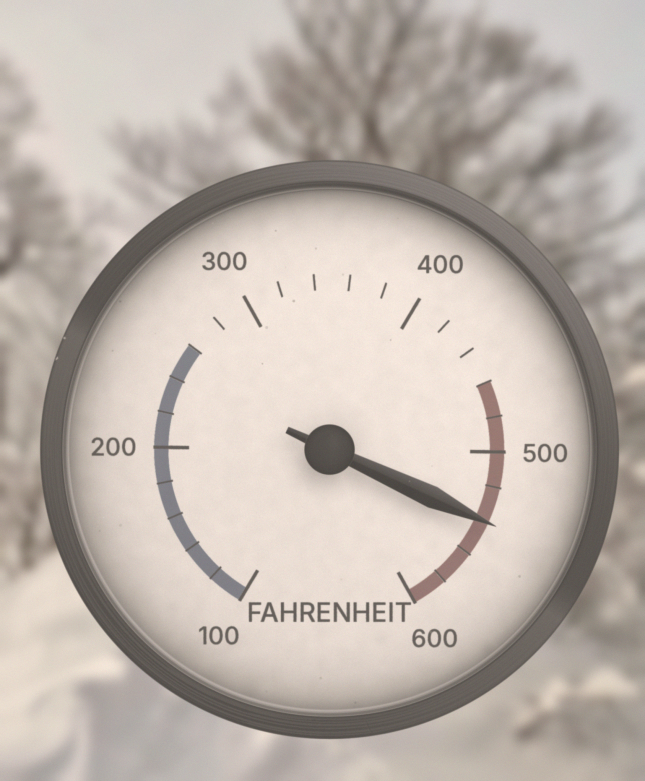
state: 540 °F
